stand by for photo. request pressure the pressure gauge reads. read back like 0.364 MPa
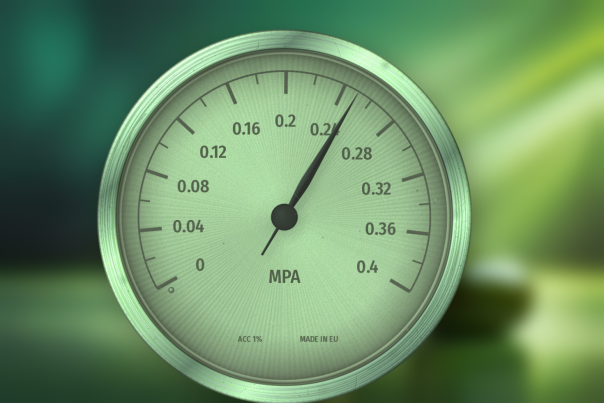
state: 0.25 MPa
